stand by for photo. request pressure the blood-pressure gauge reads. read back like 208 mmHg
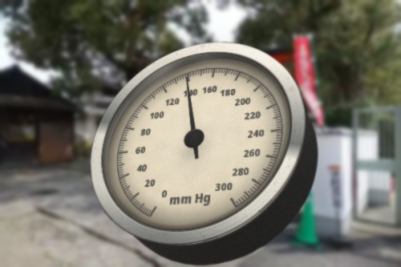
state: 140 mmHg
